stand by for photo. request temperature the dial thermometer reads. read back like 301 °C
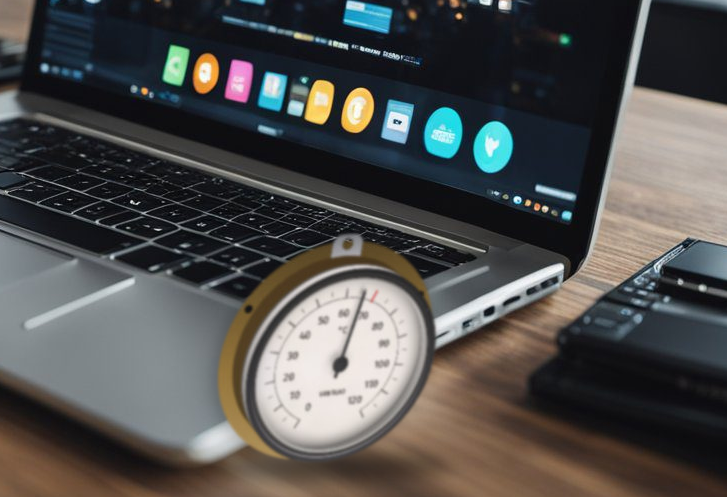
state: 65 °C
